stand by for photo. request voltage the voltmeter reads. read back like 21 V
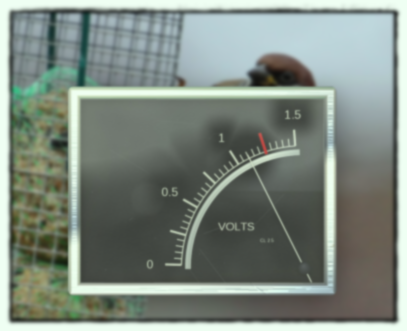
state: 1.1 V
